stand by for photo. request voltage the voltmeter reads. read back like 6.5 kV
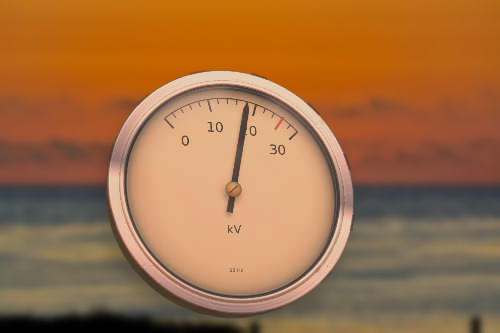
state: 18 kV
